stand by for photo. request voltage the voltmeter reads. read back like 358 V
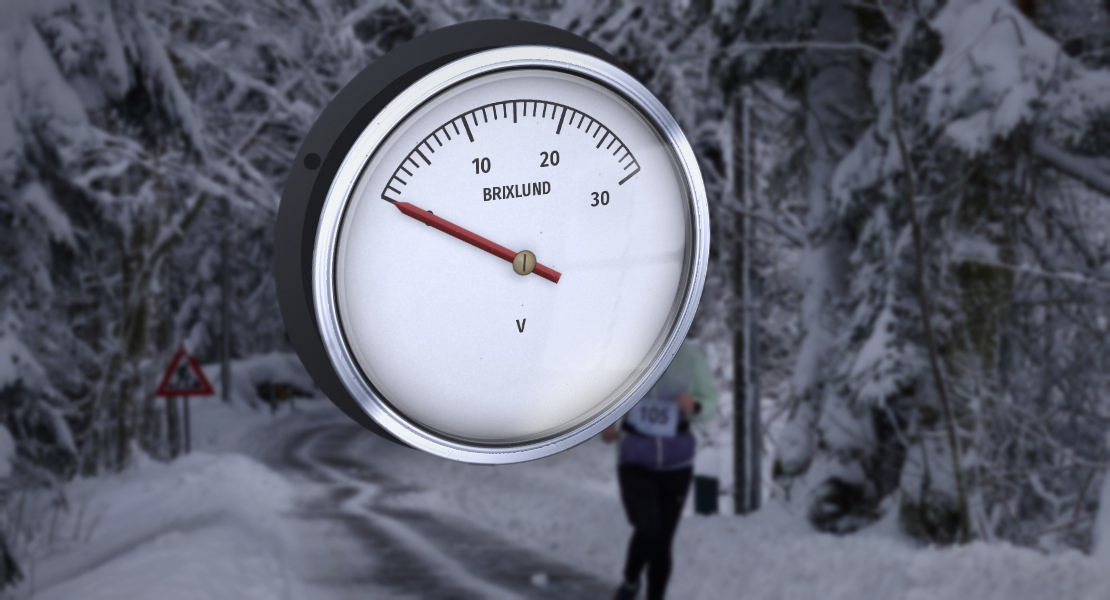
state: 0 V
